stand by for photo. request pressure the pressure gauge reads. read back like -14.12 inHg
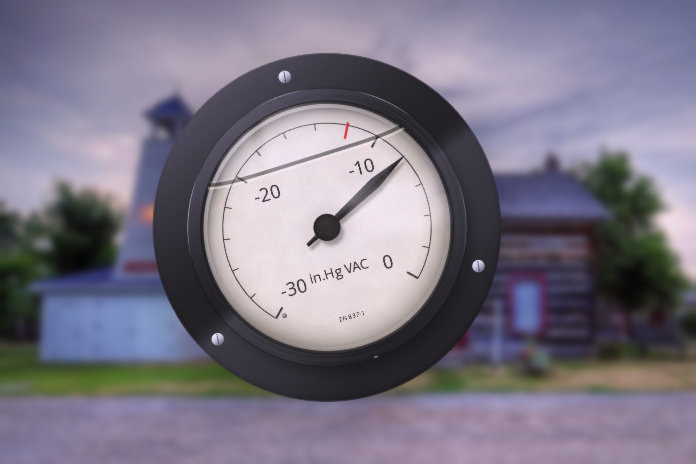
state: -8 inHg
